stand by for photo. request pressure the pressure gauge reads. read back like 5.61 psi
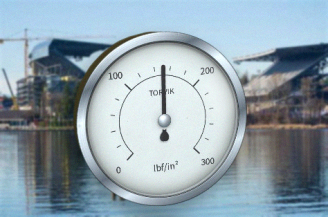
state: 150 psi
